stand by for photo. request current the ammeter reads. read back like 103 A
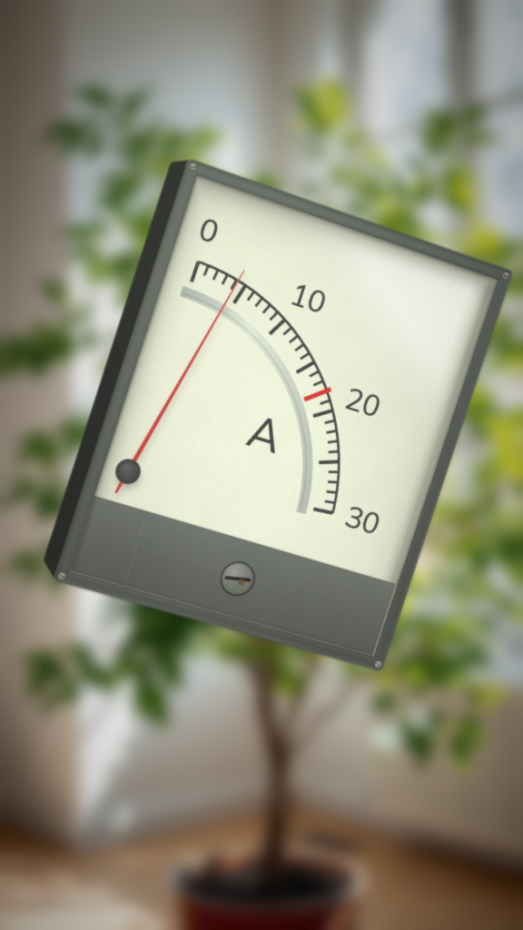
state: 4 A
